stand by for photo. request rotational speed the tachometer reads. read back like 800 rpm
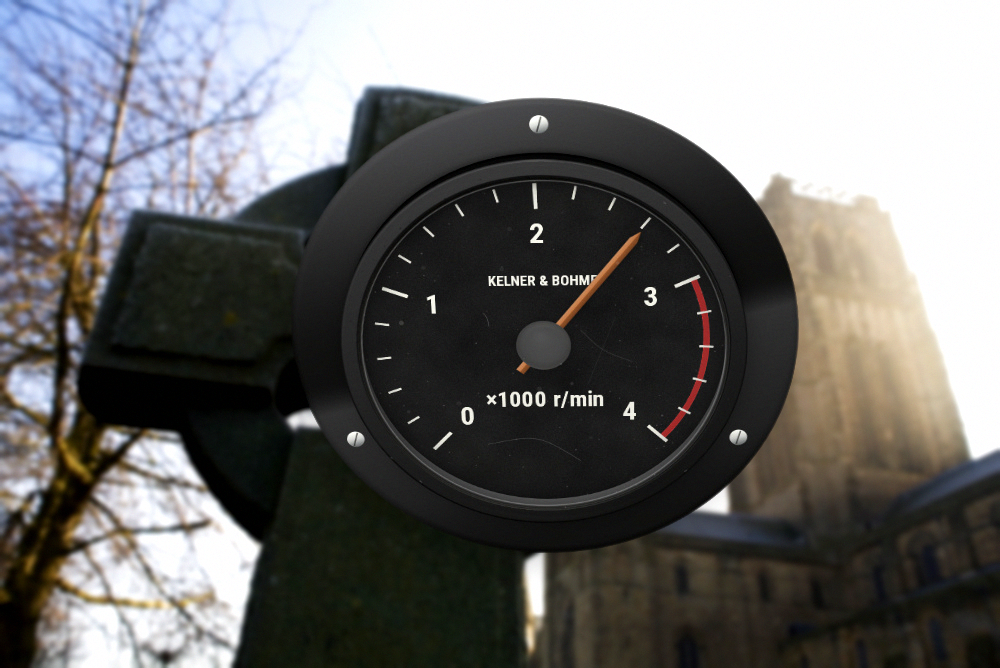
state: 2600 rpm
